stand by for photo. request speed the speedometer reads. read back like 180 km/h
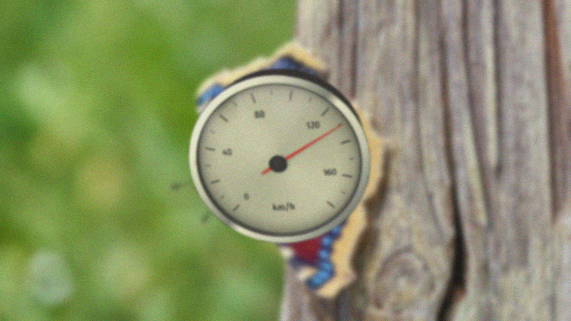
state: 130 km/h
